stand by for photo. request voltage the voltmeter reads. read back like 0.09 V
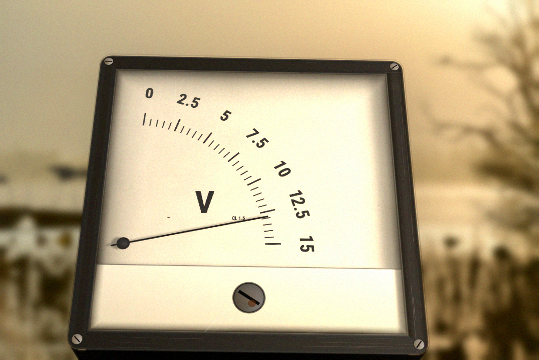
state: 13 V
